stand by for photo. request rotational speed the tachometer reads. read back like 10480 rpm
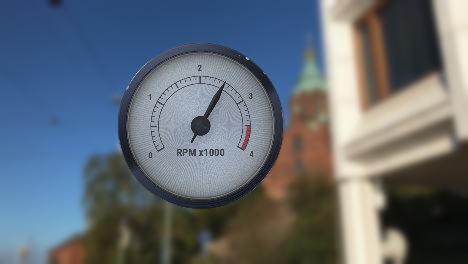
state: 2500 rpm
